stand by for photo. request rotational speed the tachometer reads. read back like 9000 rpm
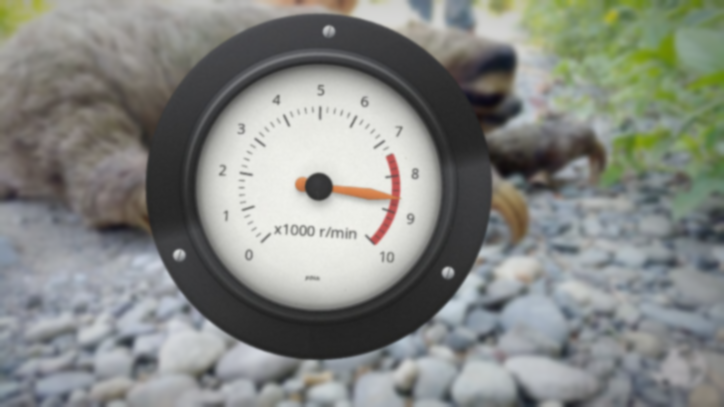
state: 8600 rpm
